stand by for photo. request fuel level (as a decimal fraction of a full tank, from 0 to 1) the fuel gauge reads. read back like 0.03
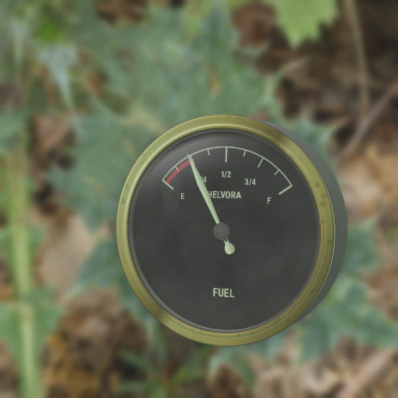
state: 0.25
